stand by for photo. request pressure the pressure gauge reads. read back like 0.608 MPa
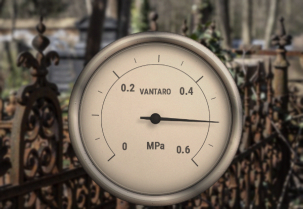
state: 0.5 MPa
